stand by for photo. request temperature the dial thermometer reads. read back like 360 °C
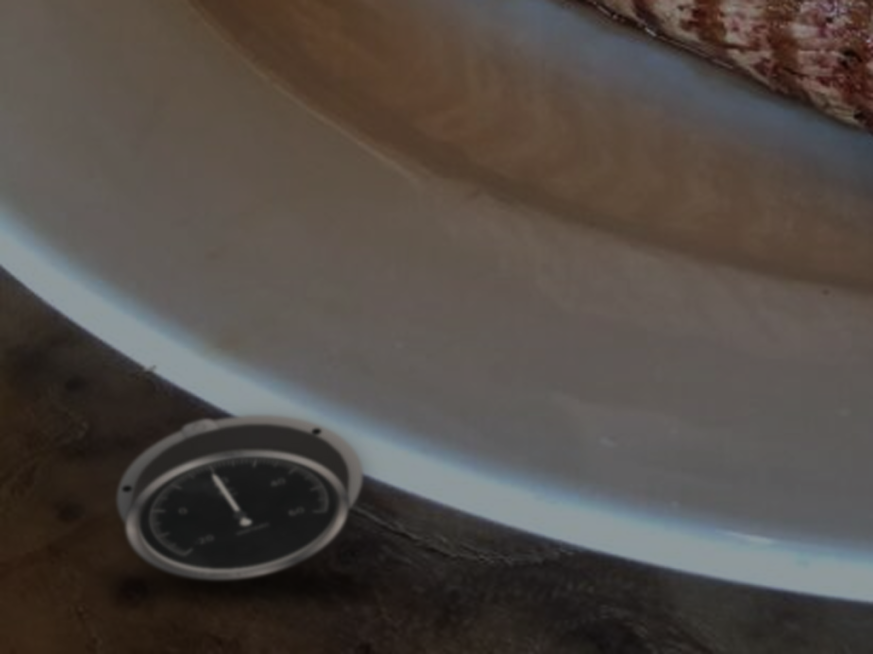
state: 20 °C
